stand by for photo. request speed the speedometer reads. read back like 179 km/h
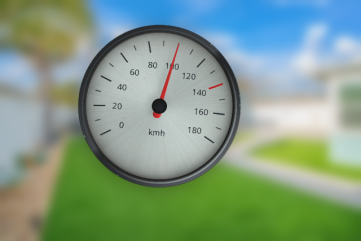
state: 100 km/h
